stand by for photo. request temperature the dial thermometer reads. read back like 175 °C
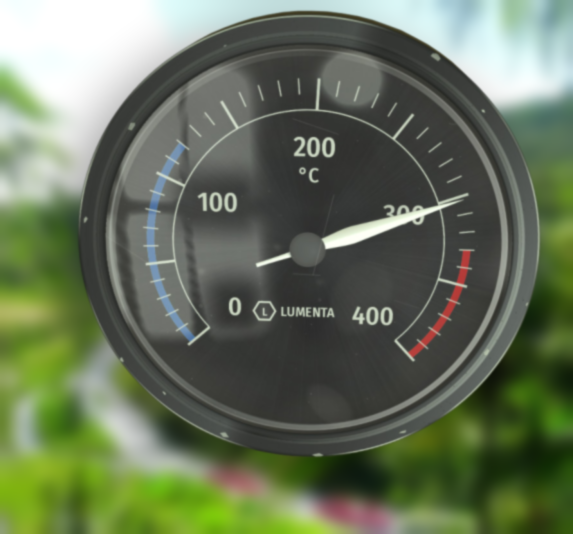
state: 300 °C
